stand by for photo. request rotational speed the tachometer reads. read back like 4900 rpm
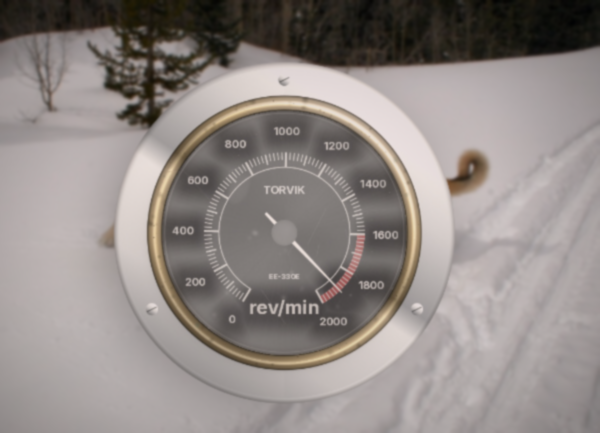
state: 1900 rpm
